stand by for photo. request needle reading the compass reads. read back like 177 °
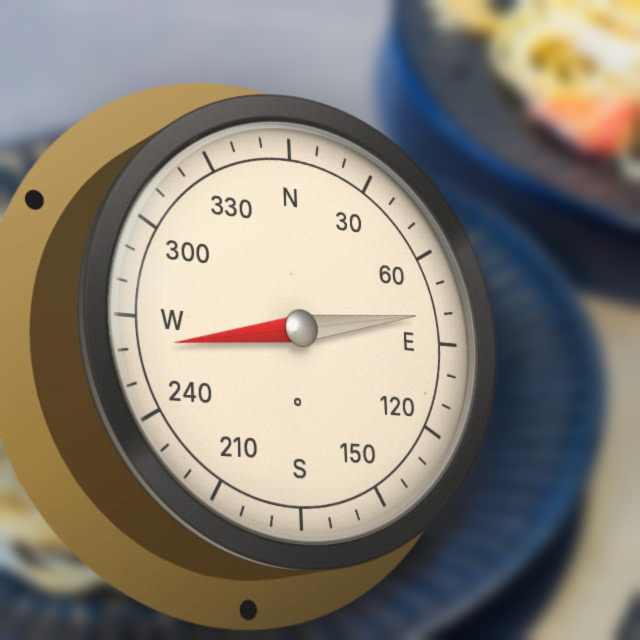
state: 260 °
